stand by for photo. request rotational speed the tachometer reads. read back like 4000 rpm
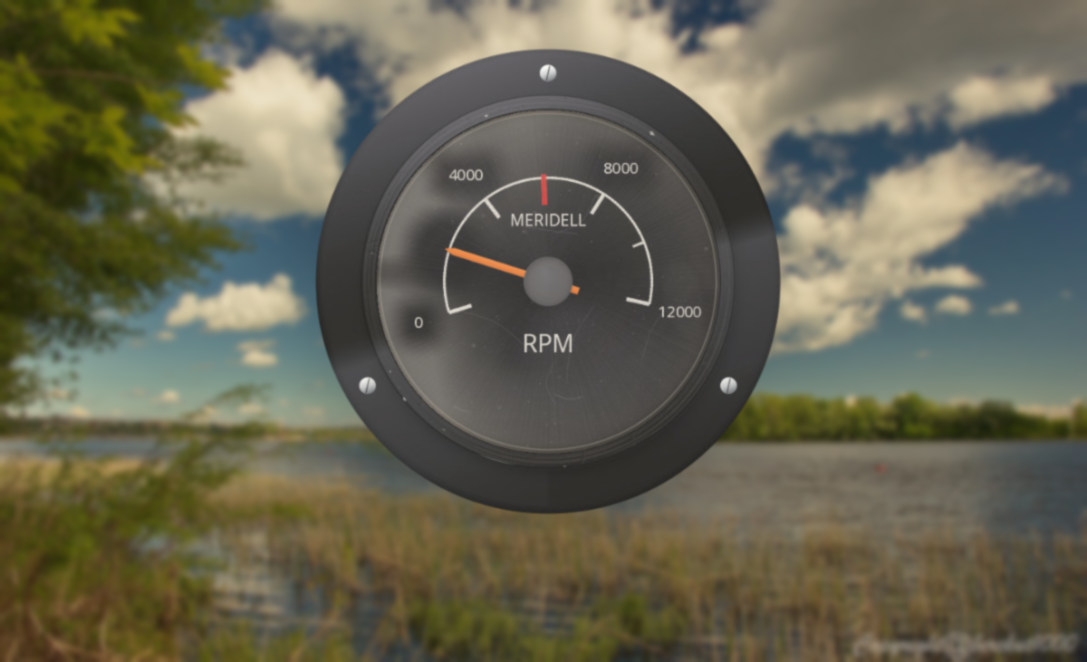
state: 2000 rpm
